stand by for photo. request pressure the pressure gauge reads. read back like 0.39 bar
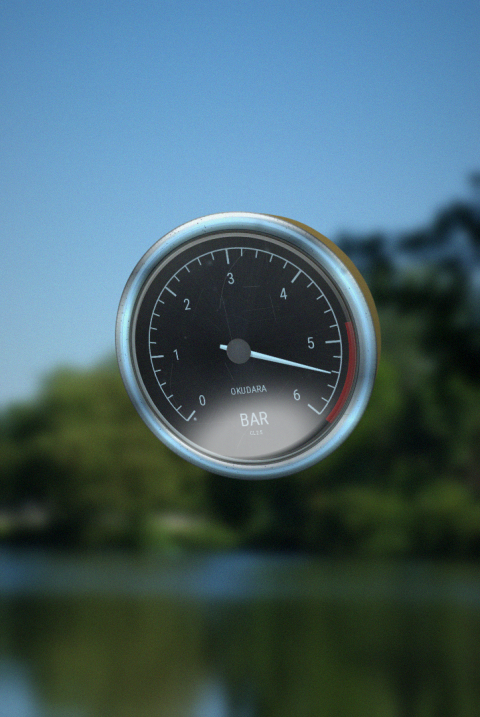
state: 5.4 bar
